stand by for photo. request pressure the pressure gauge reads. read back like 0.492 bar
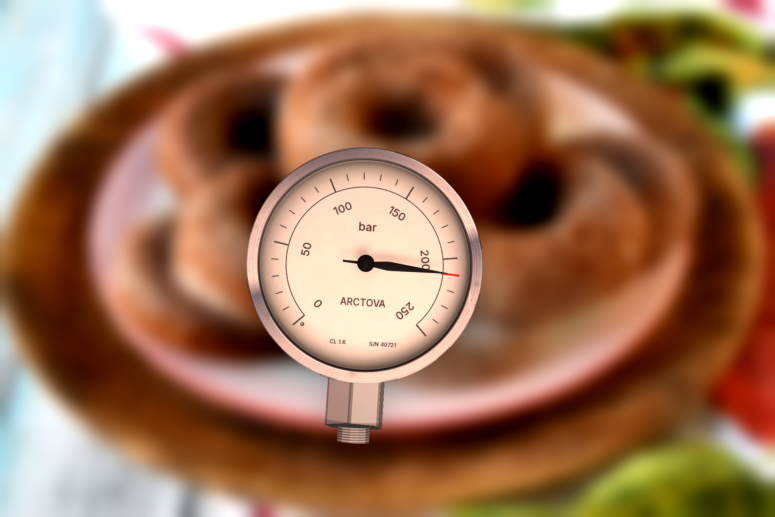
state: 210 bar
